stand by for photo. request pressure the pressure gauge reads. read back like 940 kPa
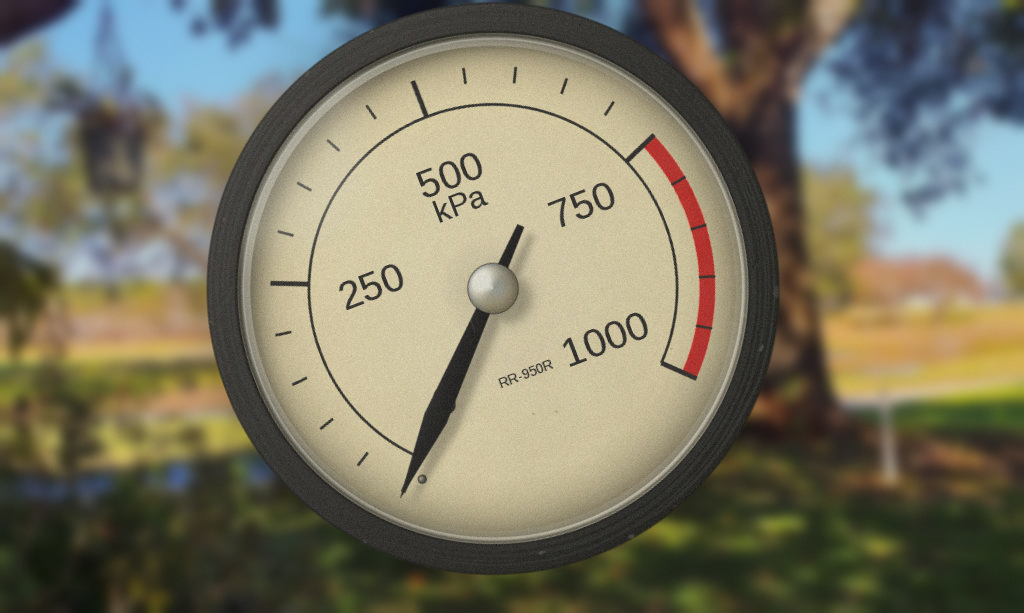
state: 0 kPa
